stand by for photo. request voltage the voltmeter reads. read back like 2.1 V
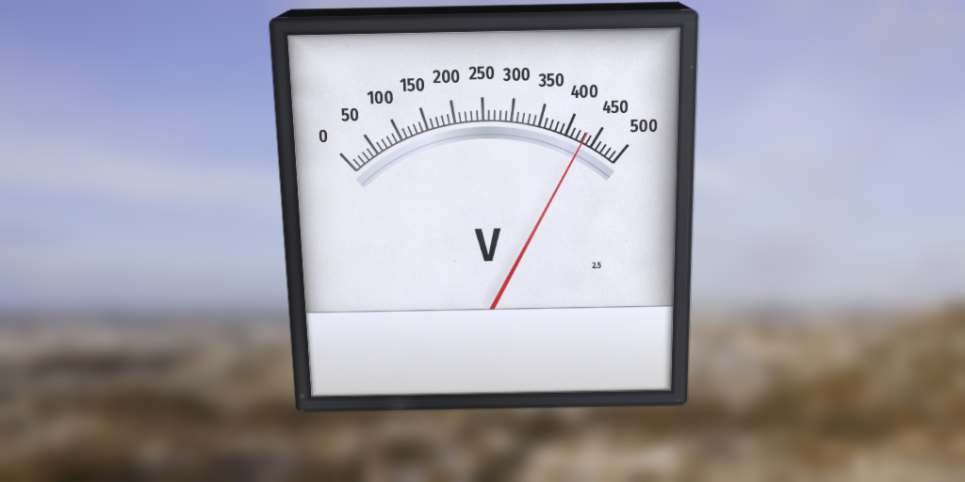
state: 430 V
